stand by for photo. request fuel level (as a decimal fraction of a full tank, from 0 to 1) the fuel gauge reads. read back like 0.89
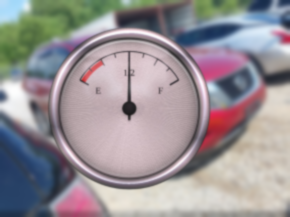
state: 0.5
